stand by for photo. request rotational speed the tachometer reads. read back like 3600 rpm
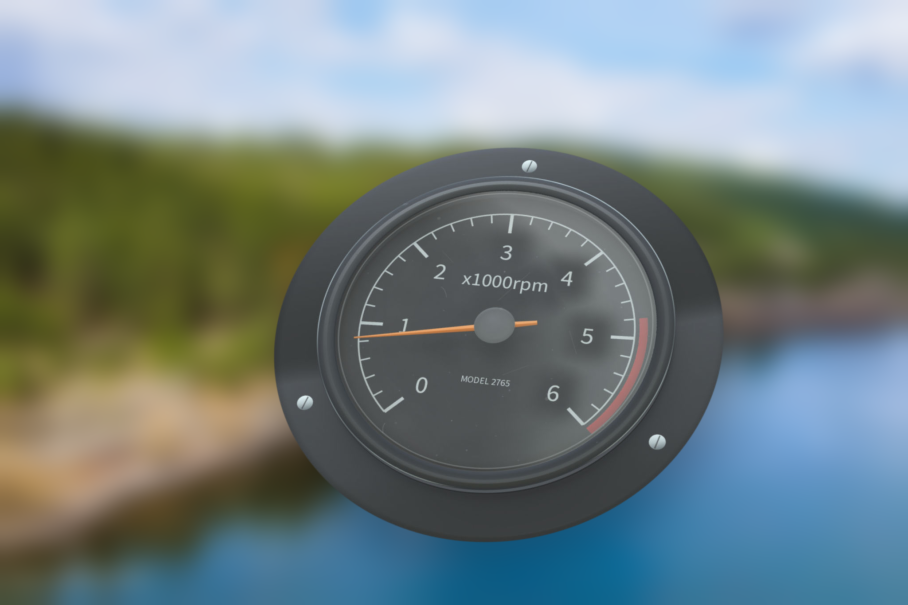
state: 800 rpm
